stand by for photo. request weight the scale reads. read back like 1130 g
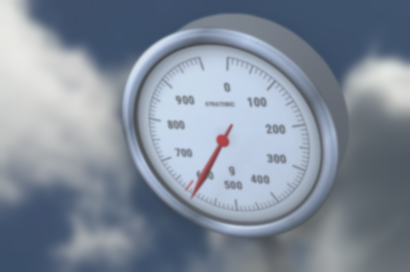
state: 600 g
